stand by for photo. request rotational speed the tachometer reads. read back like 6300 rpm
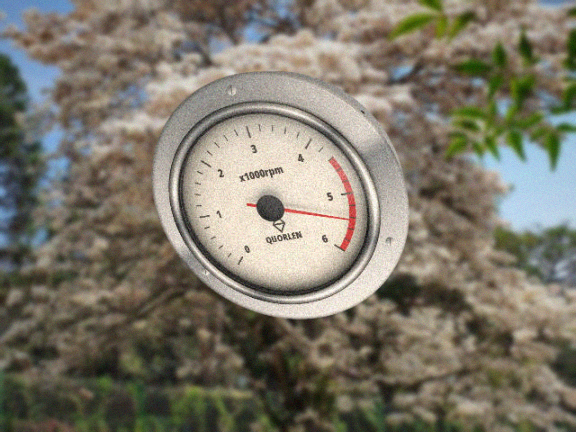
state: 5400 rpm
